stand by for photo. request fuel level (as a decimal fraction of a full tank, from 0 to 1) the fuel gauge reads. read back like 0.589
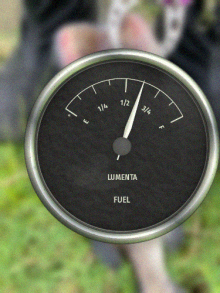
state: 0.625
